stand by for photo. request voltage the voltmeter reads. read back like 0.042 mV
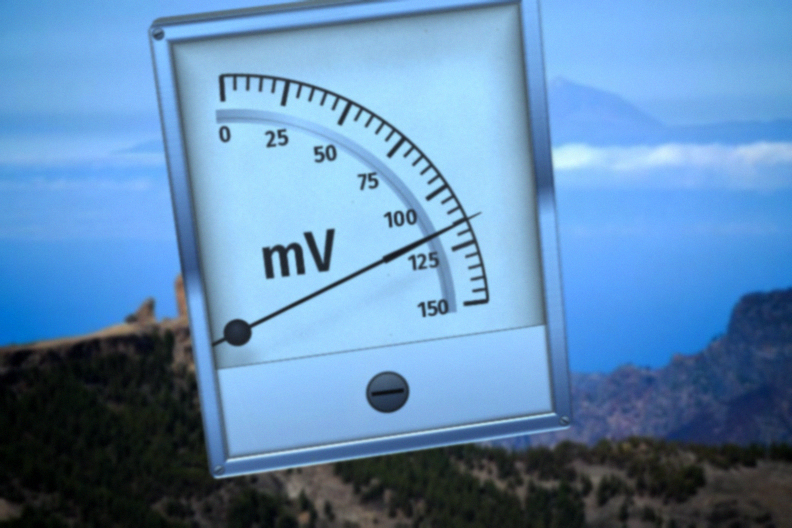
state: 115 mV
